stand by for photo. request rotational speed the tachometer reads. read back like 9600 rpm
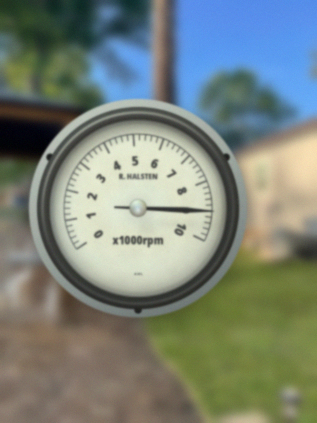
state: 9000 rpm
